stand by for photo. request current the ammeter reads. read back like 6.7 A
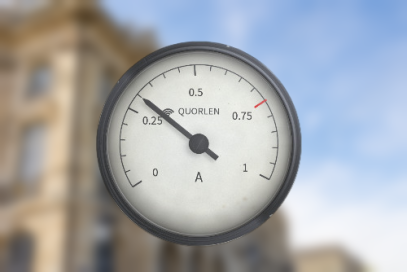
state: 0.3 A
